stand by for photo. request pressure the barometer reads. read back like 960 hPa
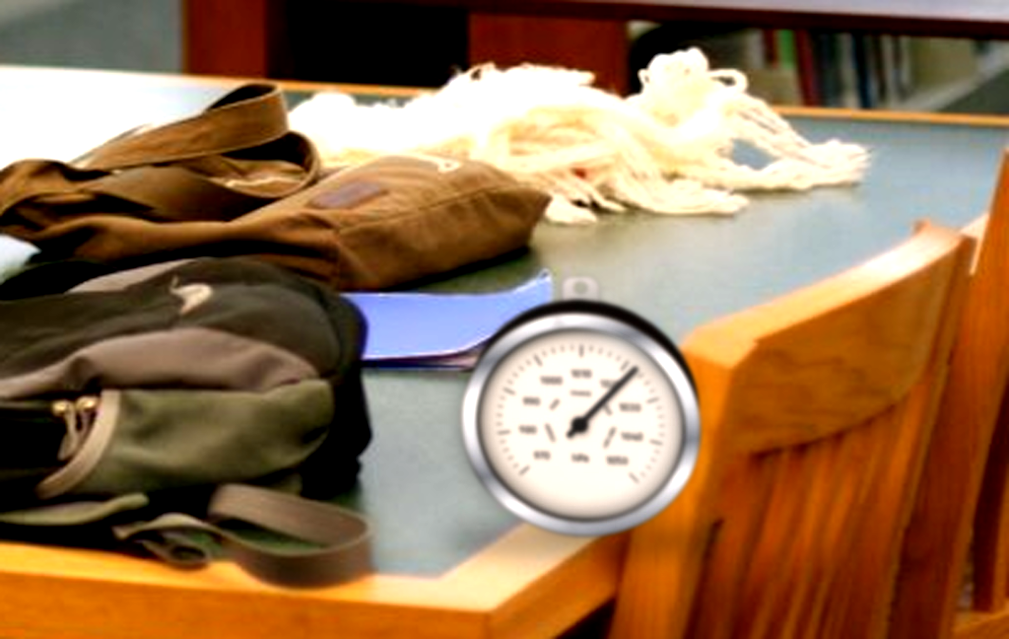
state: 1022 hPa
